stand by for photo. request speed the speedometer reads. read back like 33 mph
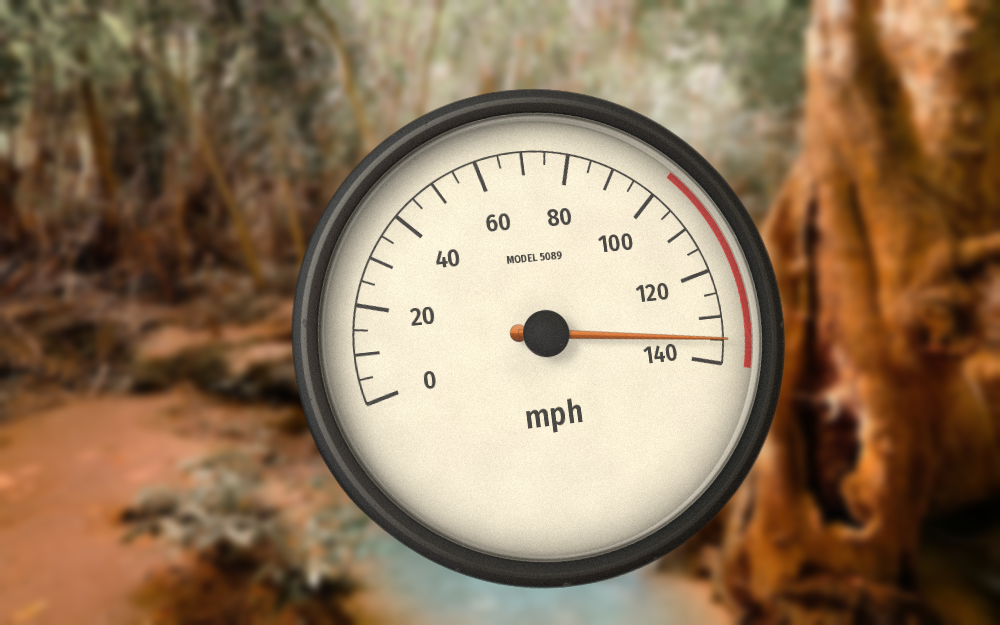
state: 135 mph
